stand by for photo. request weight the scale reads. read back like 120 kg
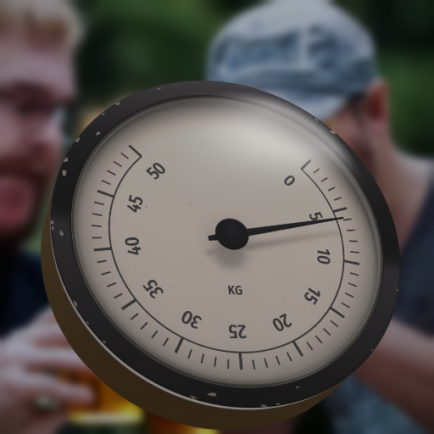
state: 6 kg
